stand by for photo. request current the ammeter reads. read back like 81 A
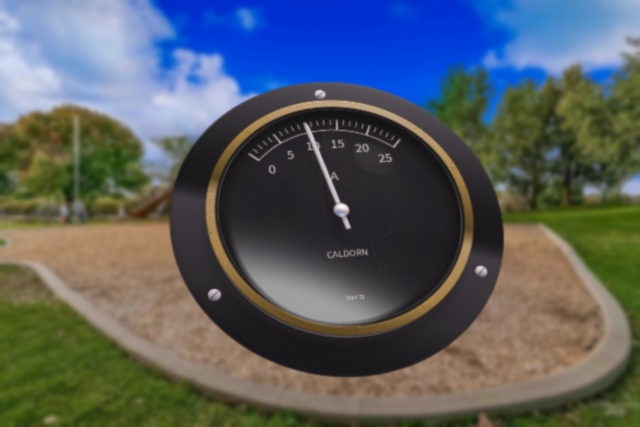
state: 10 A
